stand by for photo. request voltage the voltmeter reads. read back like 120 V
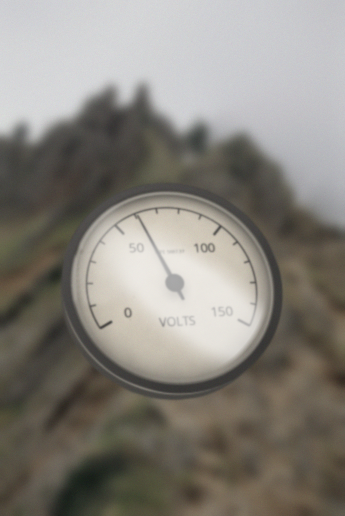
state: 60 V
